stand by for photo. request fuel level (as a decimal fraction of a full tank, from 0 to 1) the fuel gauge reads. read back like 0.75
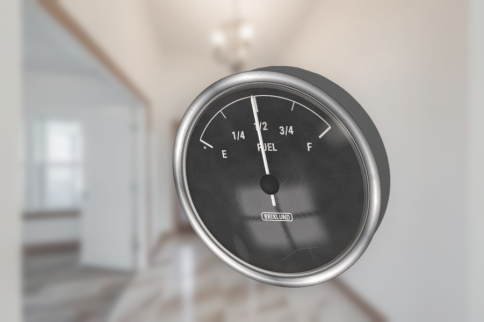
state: 0.5
